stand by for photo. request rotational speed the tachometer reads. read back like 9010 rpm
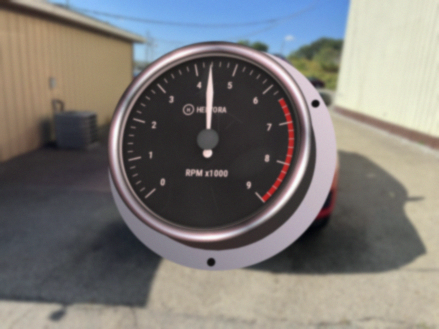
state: 4400 rpm
